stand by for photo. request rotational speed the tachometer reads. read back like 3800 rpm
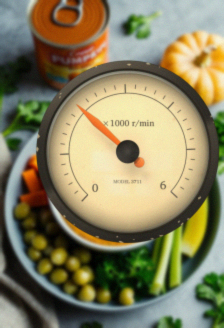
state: 2000 rpm
